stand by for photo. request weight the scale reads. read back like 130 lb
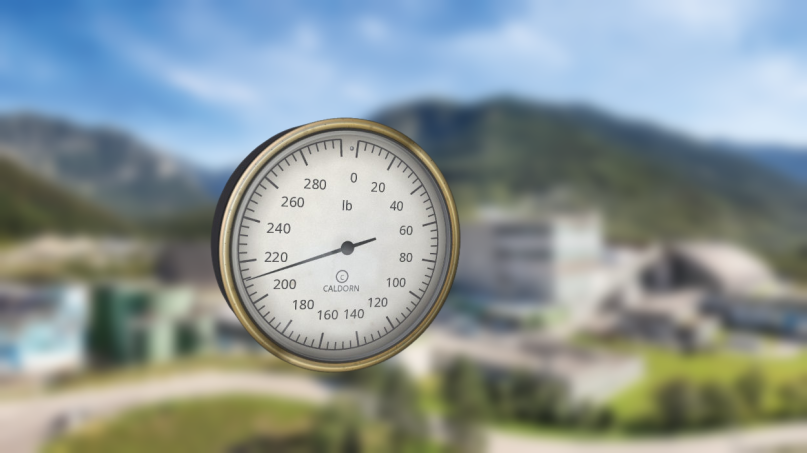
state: 212 lb
